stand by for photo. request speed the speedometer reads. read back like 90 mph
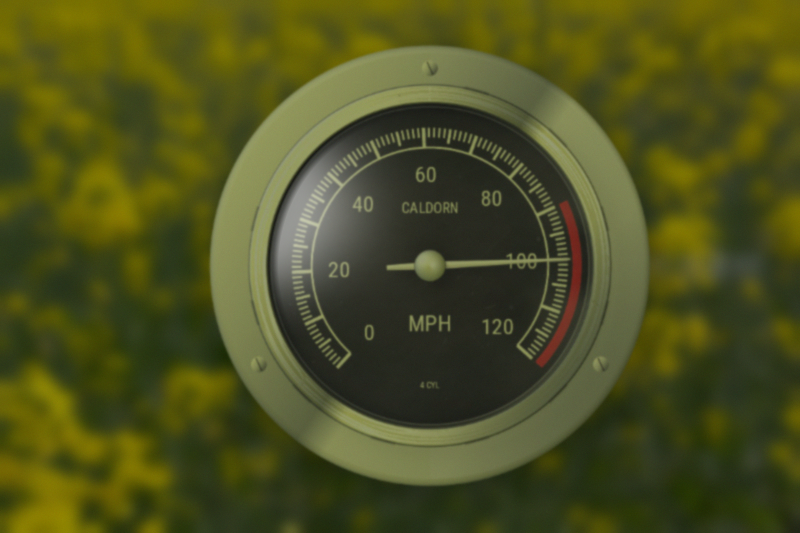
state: 100 mph
